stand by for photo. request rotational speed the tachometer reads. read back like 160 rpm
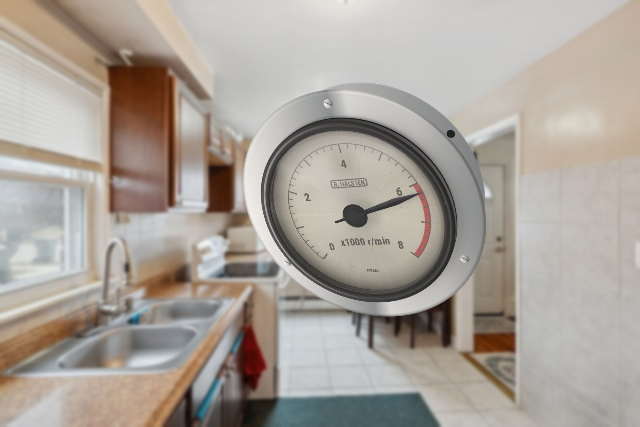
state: 6200 rpm
